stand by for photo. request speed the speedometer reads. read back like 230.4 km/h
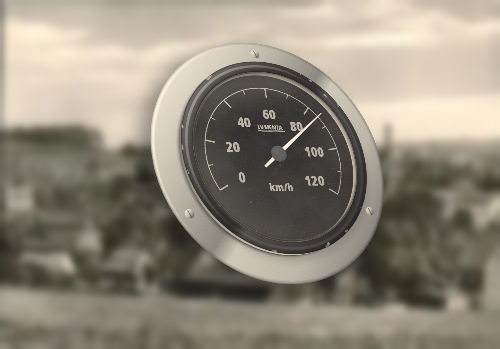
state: 85 km/h
